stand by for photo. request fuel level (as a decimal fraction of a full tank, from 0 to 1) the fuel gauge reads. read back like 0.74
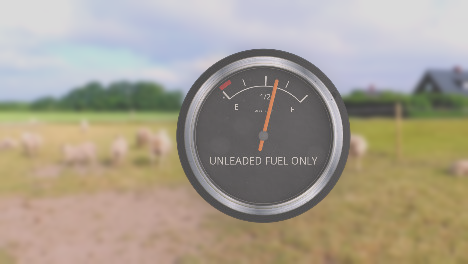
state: 0.625
